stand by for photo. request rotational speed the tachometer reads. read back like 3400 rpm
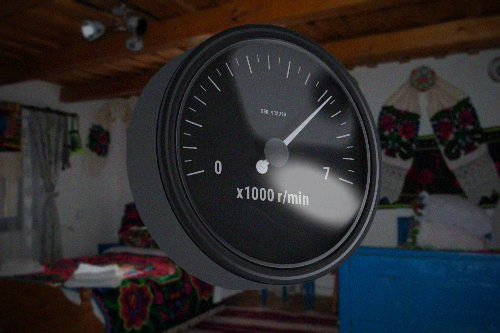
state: 5125 rpm
